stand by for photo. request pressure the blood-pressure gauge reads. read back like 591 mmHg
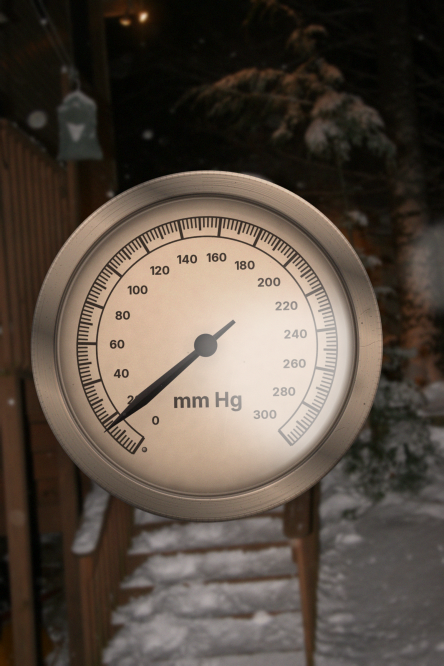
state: 16 mmHg
